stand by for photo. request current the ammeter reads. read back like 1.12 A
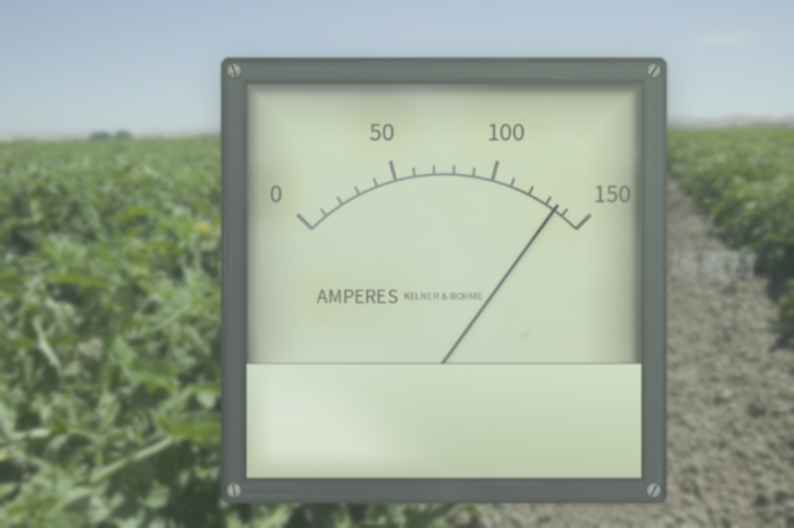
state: 135 A
